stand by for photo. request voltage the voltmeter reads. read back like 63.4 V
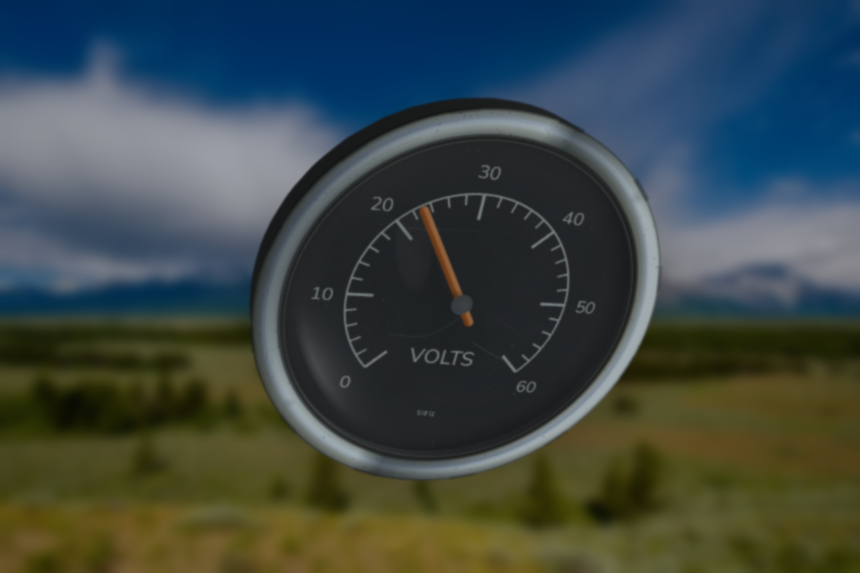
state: 23 V
